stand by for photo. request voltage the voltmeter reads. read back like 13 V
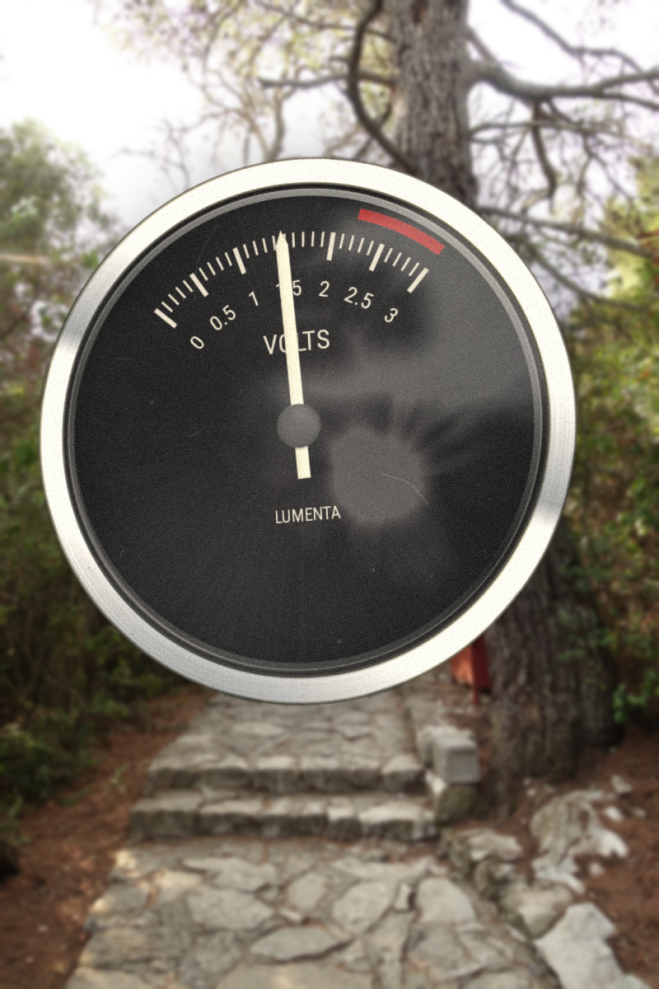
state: 1.5 V
